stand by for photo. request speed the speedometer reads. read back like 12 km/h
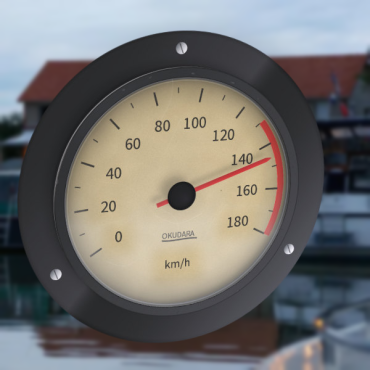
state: 145 km/h
